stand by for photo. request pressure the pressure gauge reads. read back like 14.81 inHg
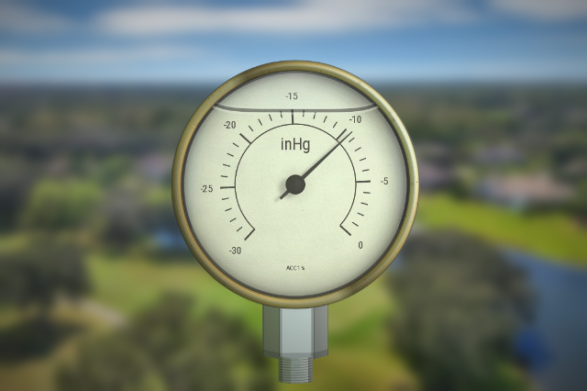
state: -9.5 inHg
